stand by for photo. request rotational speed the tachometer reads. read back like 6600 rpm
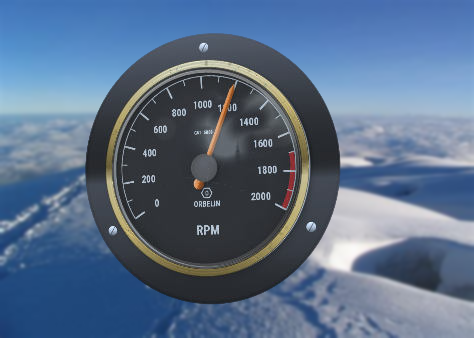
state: 1200 rpm
